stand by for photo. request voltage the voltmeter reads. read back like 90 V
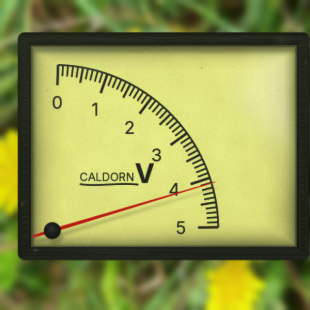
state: 4.1 V
